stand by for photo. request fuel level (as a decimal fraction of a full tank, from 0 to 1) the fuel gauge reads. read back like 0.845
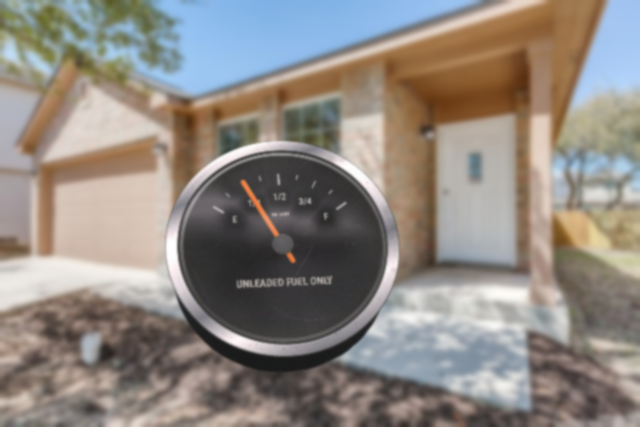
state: 0.25
